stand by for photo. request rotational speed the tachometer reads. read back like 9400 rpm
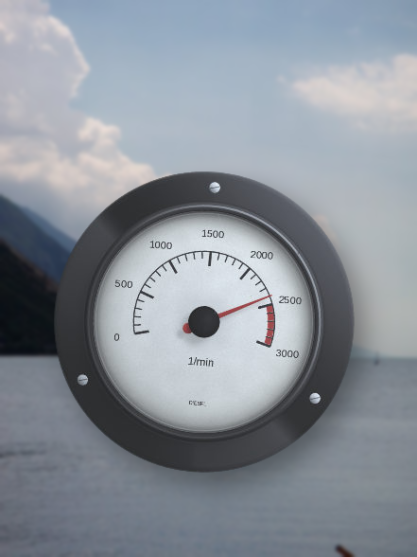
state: 2400 rpm
